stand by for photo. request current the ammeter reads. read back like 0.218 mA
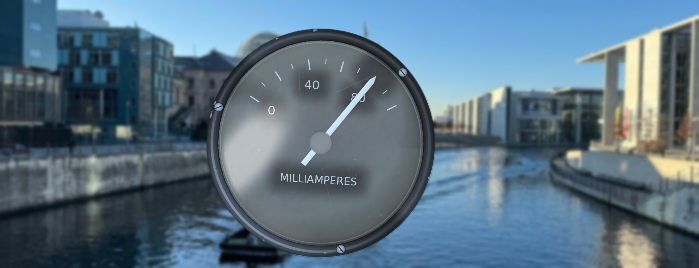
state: 80 mA
